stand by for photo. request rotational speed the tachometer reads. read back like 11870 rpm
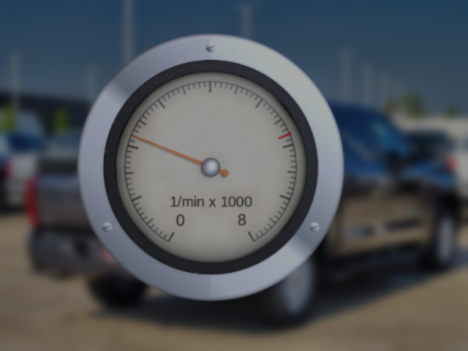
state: 2200 rpm
